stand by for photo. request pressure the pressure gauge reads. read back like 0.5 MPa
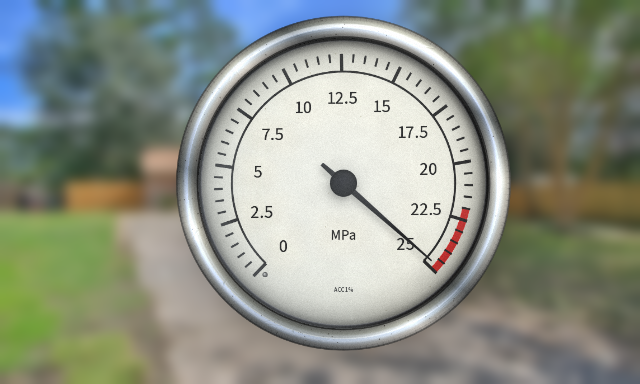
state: 24.75 MPa
